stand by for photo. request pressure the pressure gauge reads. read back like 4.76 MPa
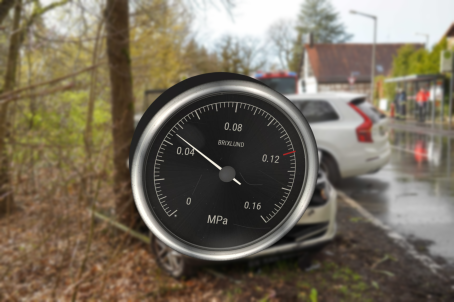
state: 0.046 MPa
